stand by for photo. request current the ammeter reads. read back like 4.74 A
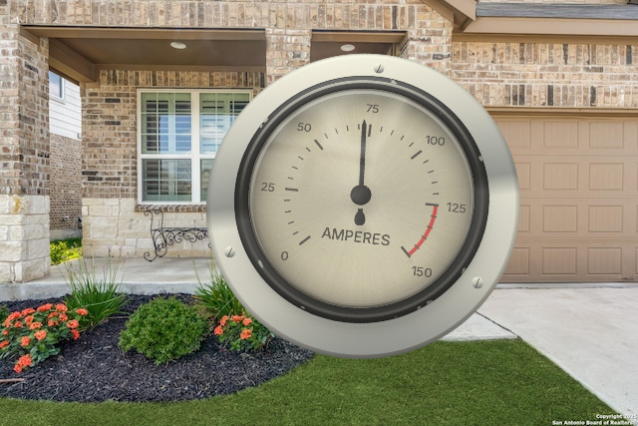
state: 72.5 A
